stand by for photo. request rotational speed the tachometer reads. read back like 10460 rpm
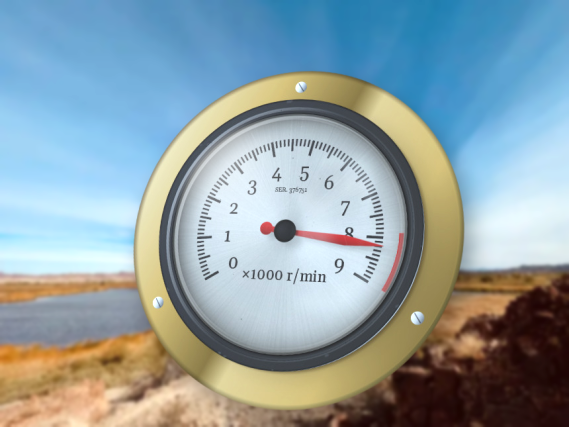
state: 8200 rpm
